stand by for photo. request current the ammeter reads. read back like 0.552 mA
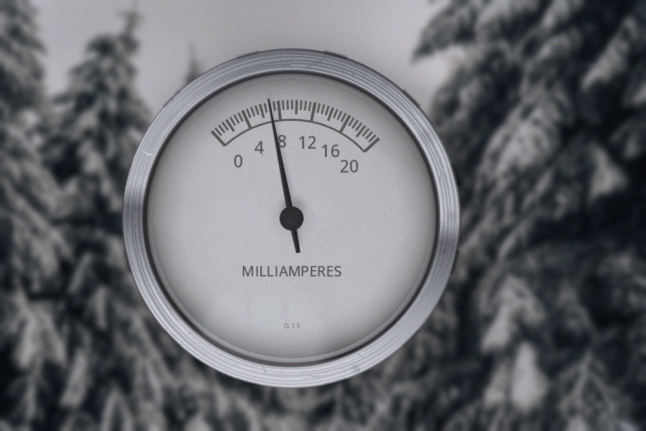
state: 7 mA
